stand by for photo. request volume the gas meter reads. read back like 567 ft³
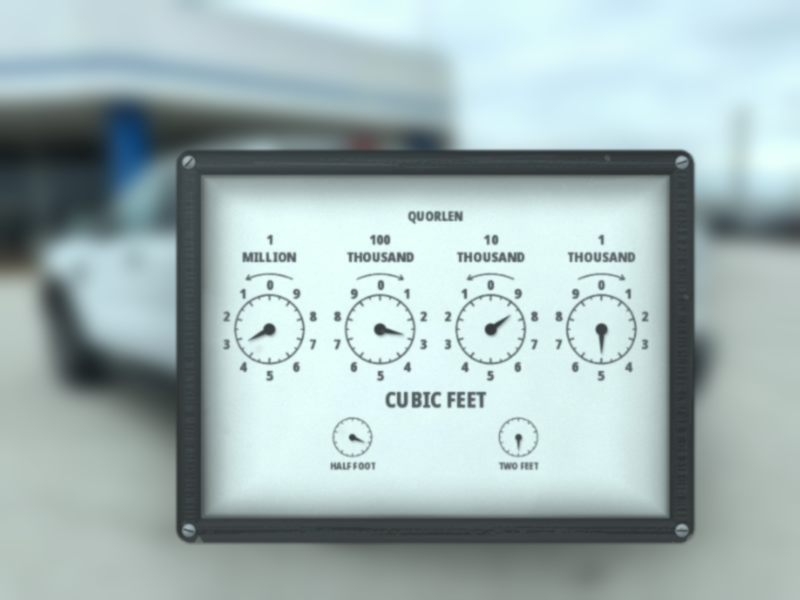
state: 328500 ft³
